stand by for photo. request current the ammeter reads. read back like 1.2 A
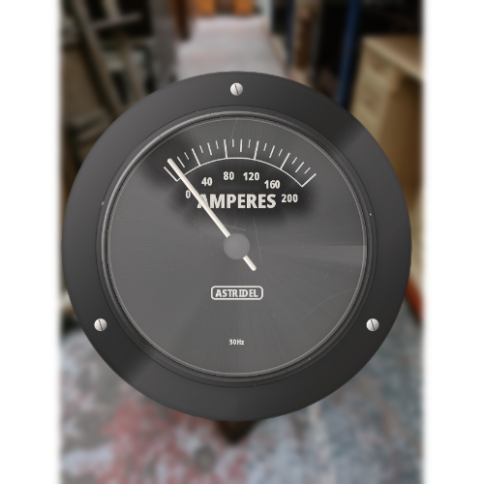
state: 10 A
